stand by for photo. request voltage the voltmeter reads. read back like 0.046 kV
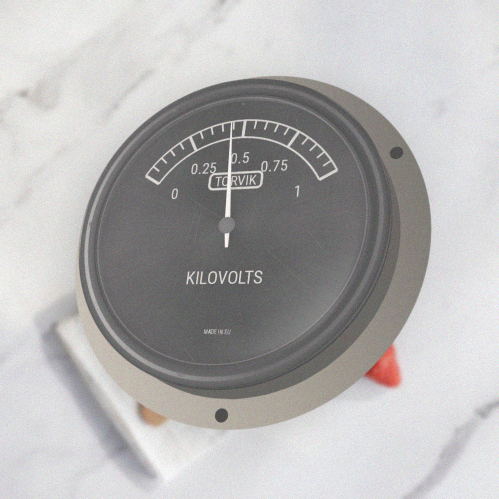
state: 0.45 kV
